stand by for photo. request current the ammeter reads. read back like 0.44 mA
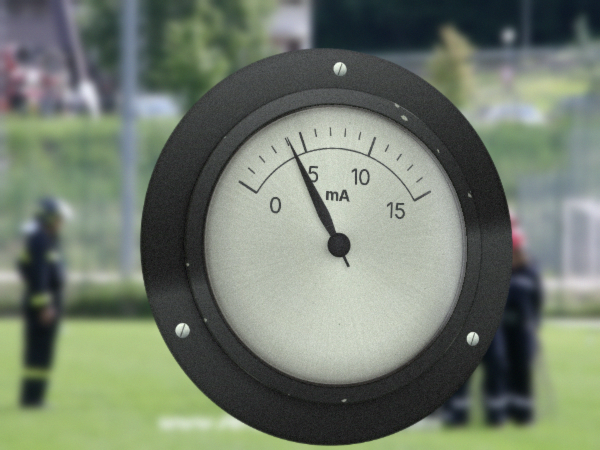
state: 4 mA
